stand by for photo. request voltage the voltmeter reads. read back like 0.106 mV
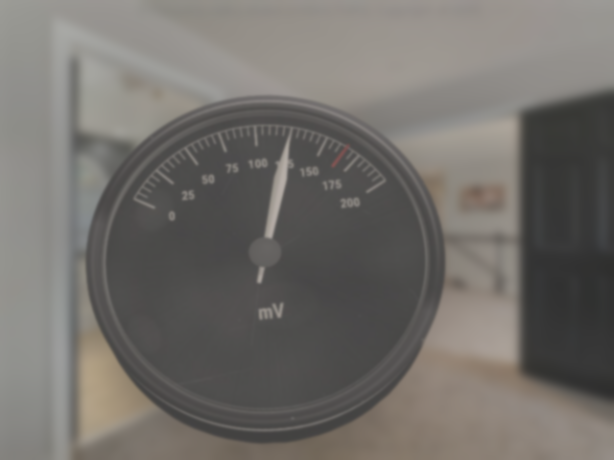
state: 125 mV
